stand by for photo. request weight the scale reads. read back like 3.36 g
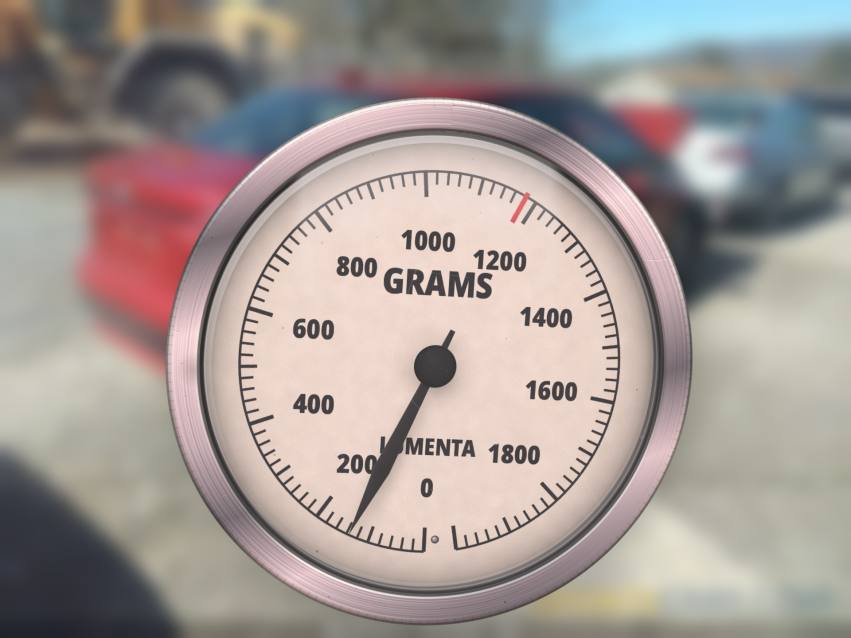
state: 140 g
